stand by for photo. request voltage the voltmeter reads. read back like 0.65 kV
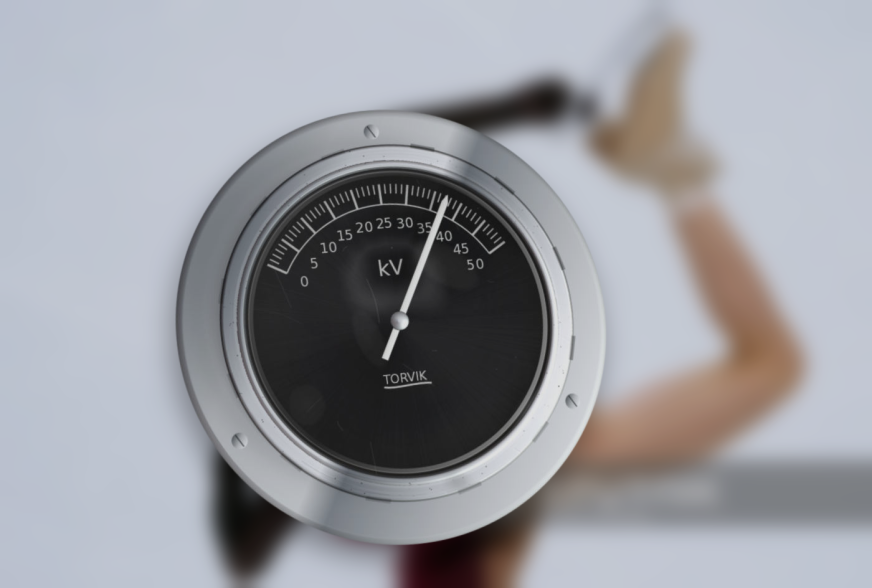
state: 37 kV
